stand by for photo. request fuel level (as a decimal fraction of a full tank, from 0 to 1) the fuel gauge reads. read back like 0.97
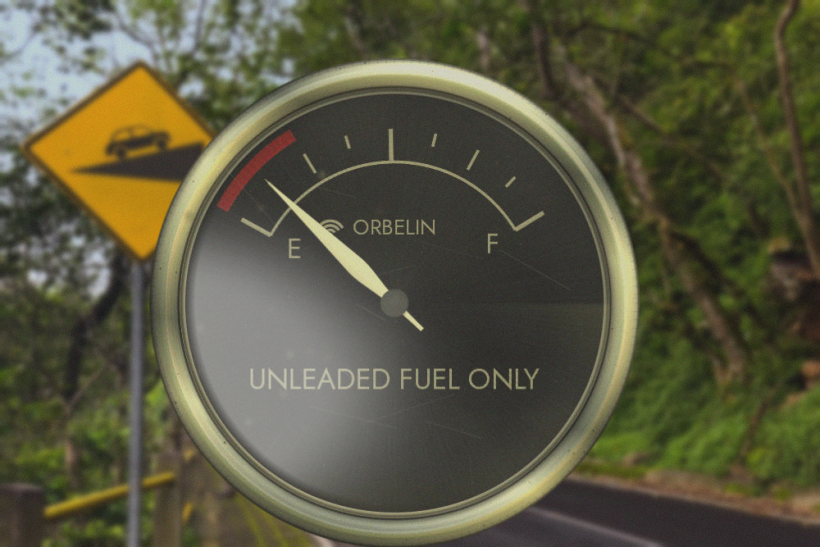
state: 0.125
